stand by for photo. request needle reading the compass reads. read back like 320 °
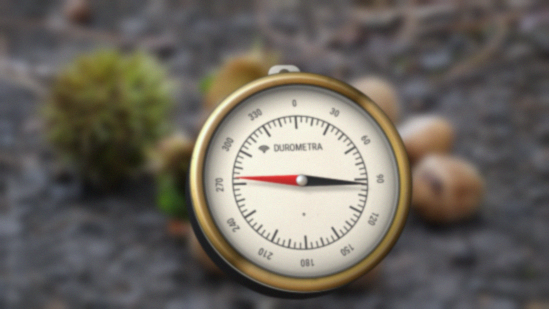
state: 275 °
